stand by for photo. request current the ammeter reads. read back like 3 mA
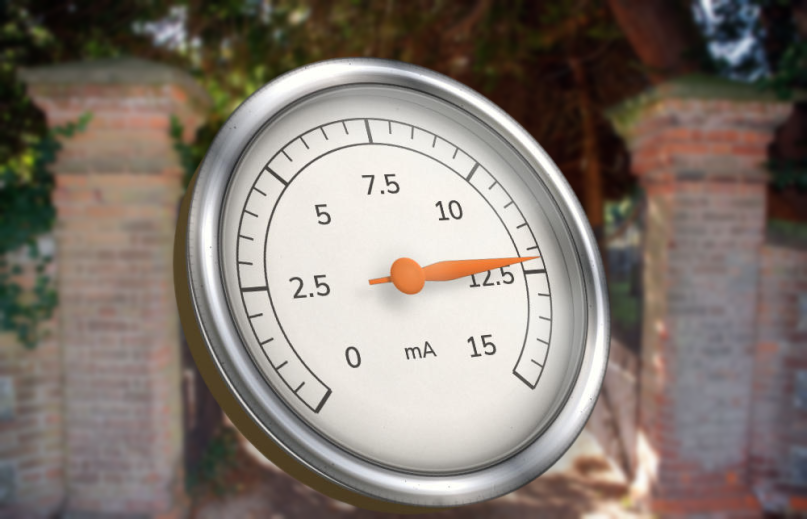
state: 12.25 mA
